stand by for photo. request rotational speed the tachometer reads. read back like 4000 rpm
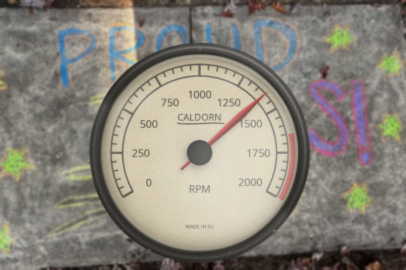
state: 1400 rpm
